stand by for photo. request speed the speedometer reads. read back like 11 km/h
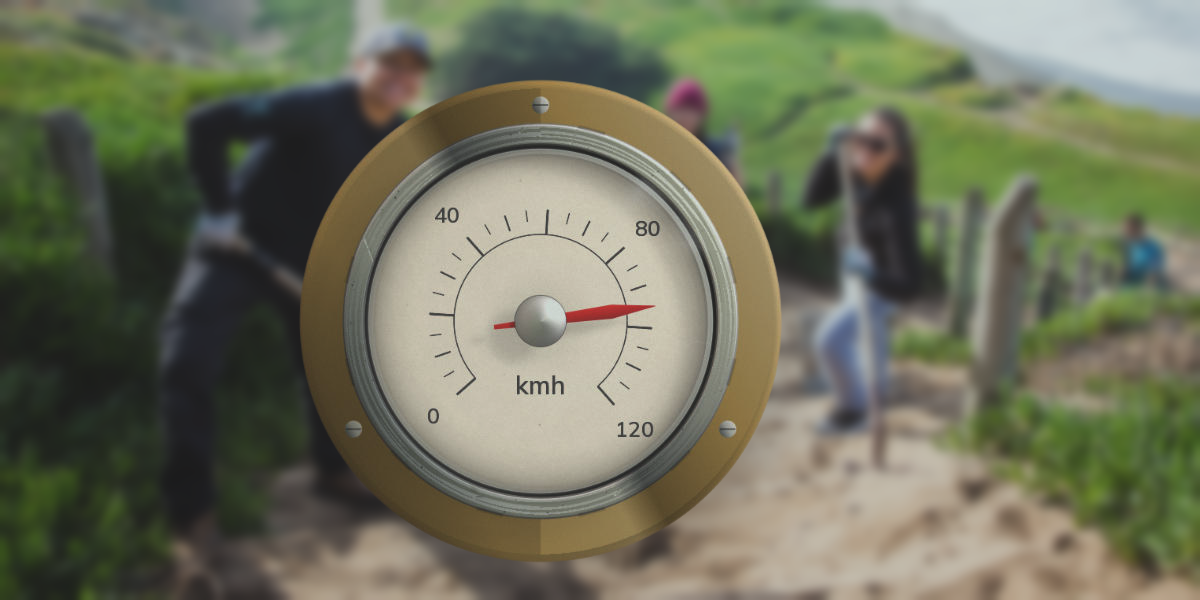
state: 95 km/h
